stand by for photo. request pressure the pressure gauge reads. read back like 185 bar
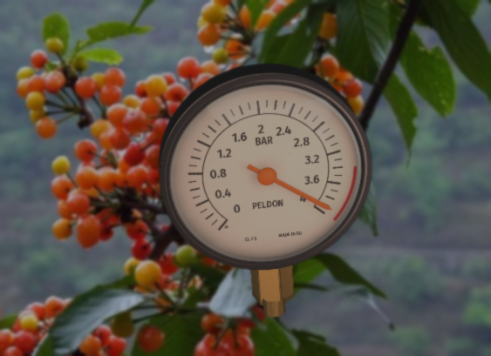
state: 3.9 bar
